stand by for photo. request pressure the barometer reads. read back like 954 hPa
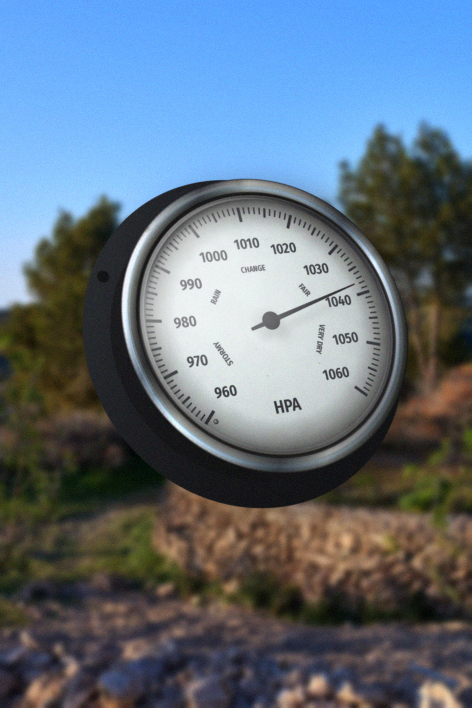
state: 1038 hPa
